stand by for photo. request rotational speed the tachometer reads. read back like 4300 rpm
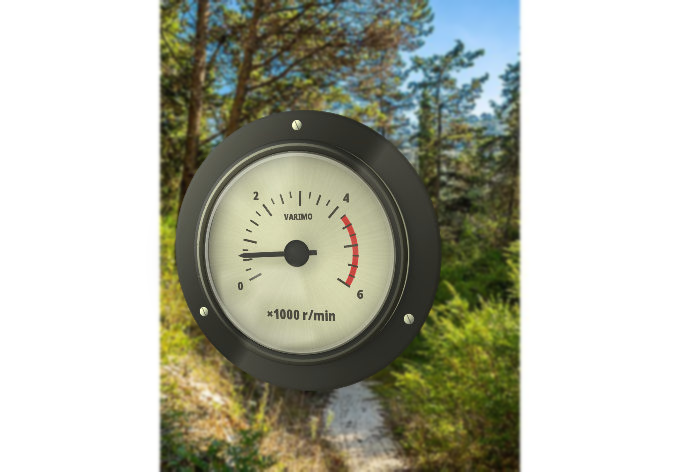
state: 625 rpm
